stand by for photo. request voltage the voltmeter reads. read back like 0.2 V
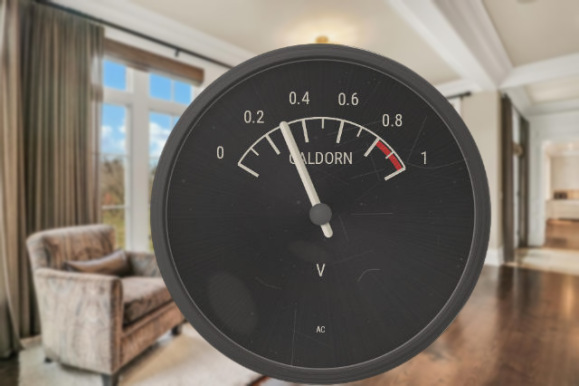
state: 0.3 V
